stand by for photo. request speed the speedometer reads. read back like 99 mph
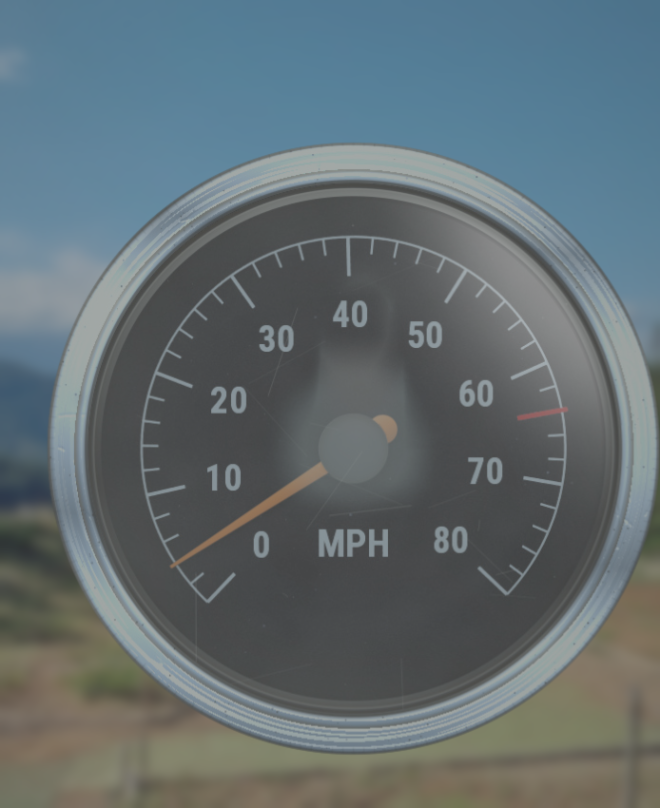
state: 4 mph
